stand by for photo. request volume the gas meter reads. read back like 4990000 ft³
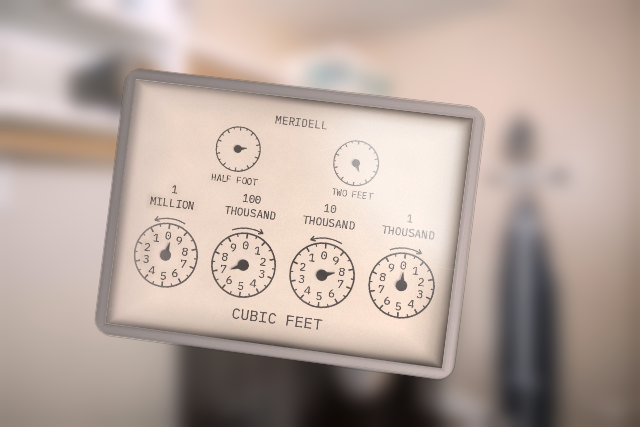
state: 968000 ft³
